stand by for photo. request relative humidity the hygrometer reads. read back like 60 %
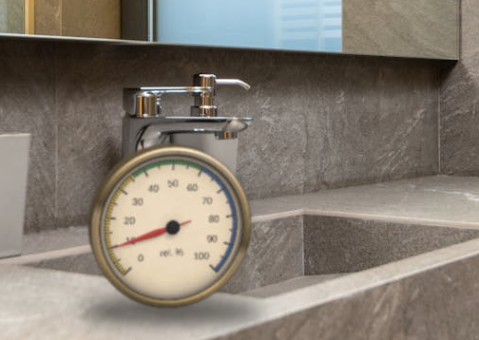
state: 10 %
